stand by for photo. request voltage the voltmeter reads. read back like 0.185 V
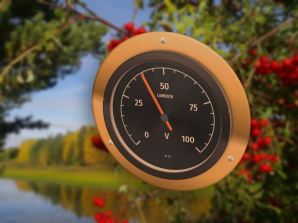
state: 40 V
